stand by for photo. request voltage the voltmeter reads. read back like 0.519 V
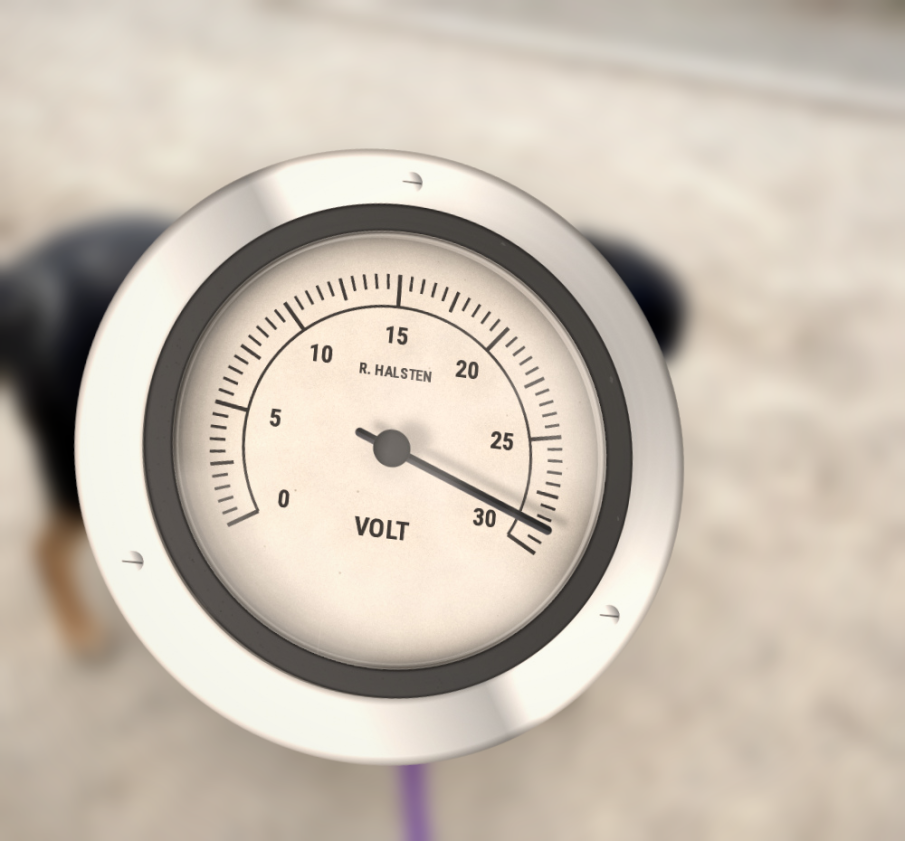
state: 29 V
